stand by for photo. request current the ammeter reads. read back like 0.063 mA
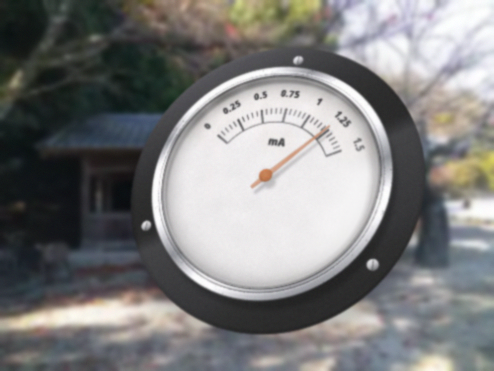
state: 1.25 mA
